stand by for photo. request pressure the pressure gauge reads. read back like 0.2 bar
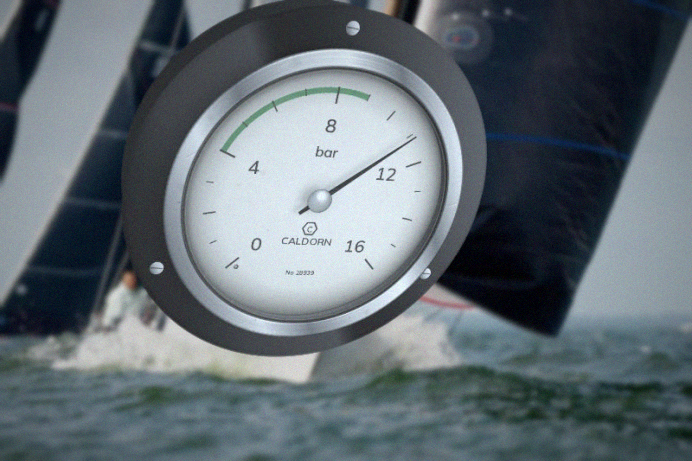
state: 11 bar
